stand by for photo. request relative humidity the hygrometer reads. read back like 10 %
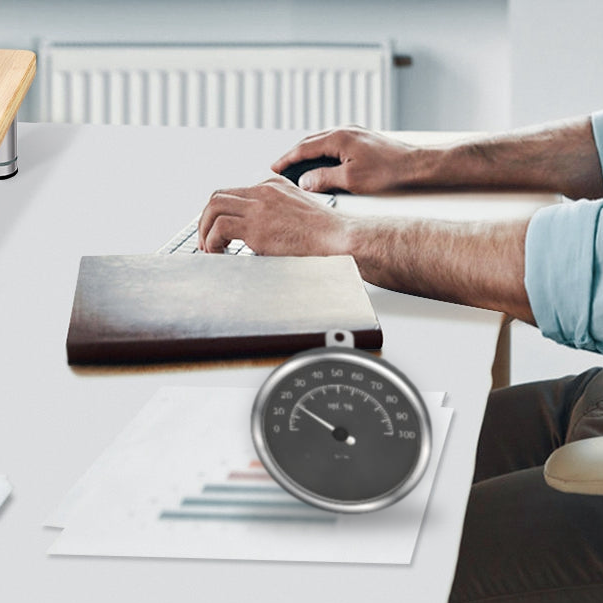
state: 20 %
